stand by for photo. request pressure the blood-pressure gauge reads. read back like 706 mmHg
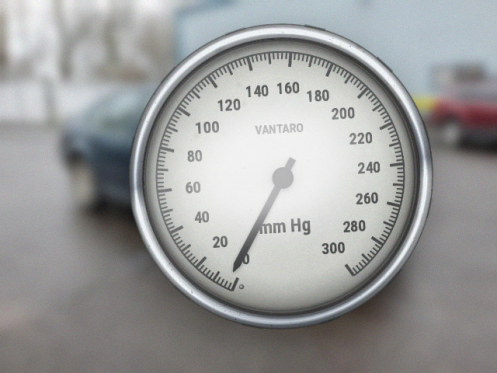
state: 4 mmHg
